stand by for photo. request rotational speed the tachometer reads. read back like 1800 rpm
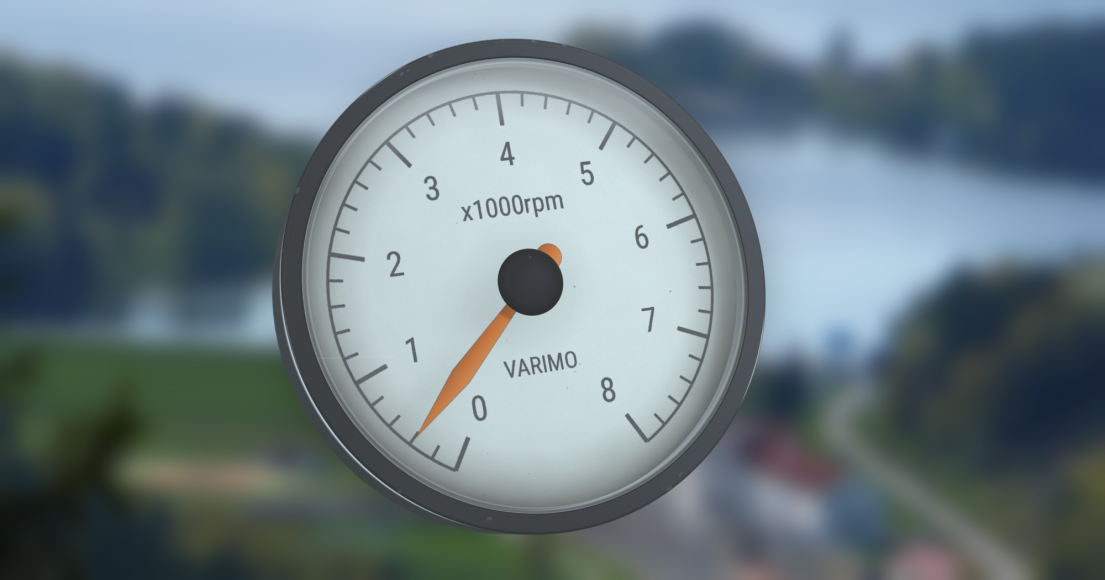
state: 400 rpm
